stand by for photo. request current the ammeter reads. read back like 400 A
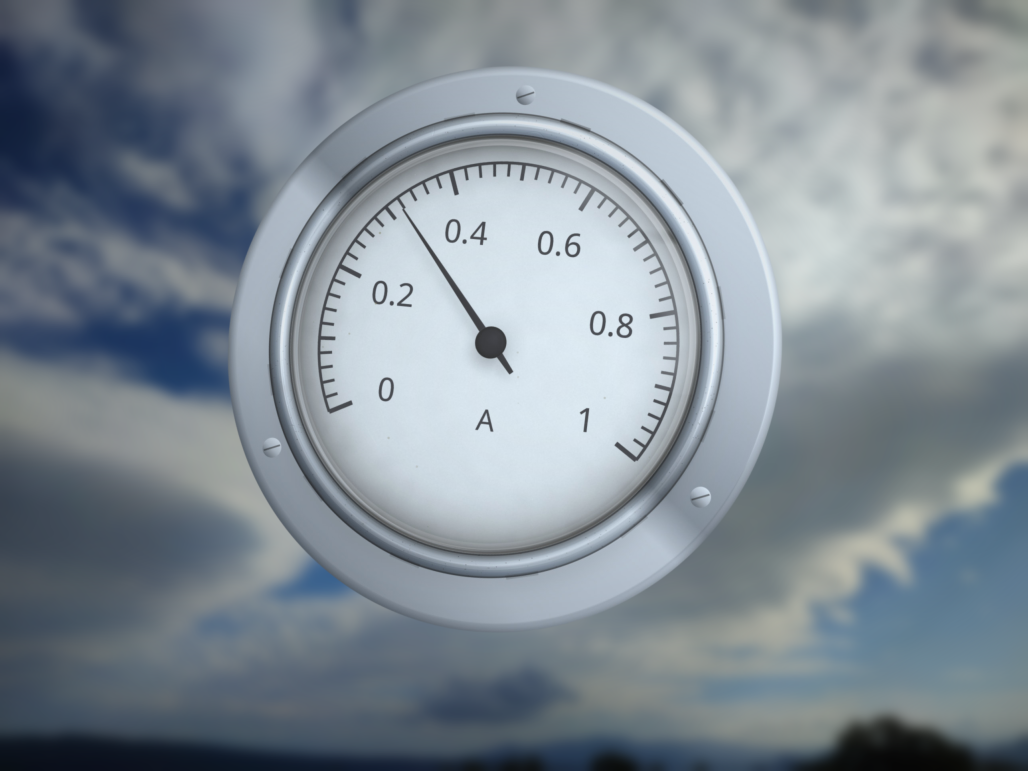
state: 0.32 A
